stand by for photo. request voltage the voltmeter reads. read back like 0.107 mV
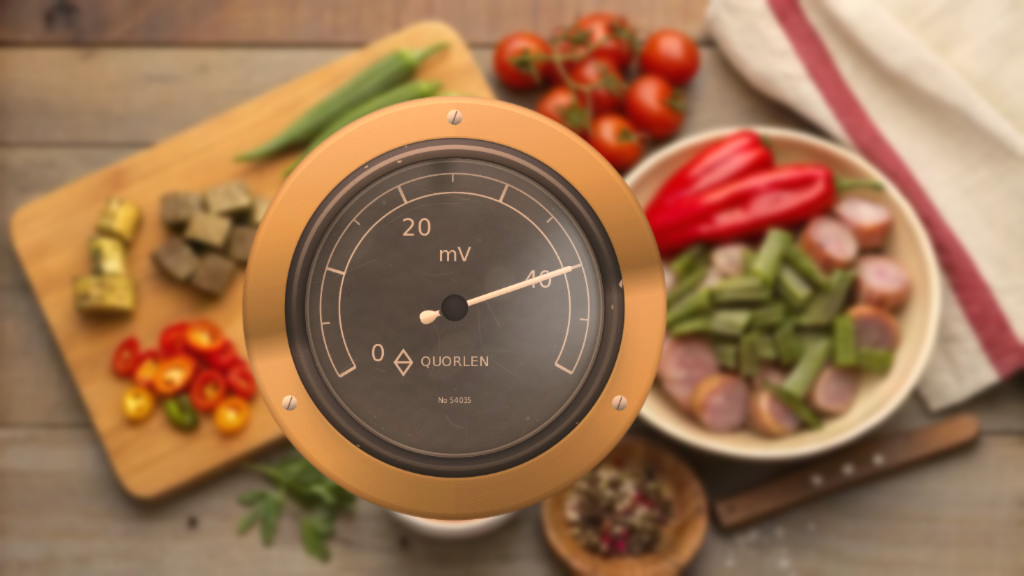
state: 40 mV
